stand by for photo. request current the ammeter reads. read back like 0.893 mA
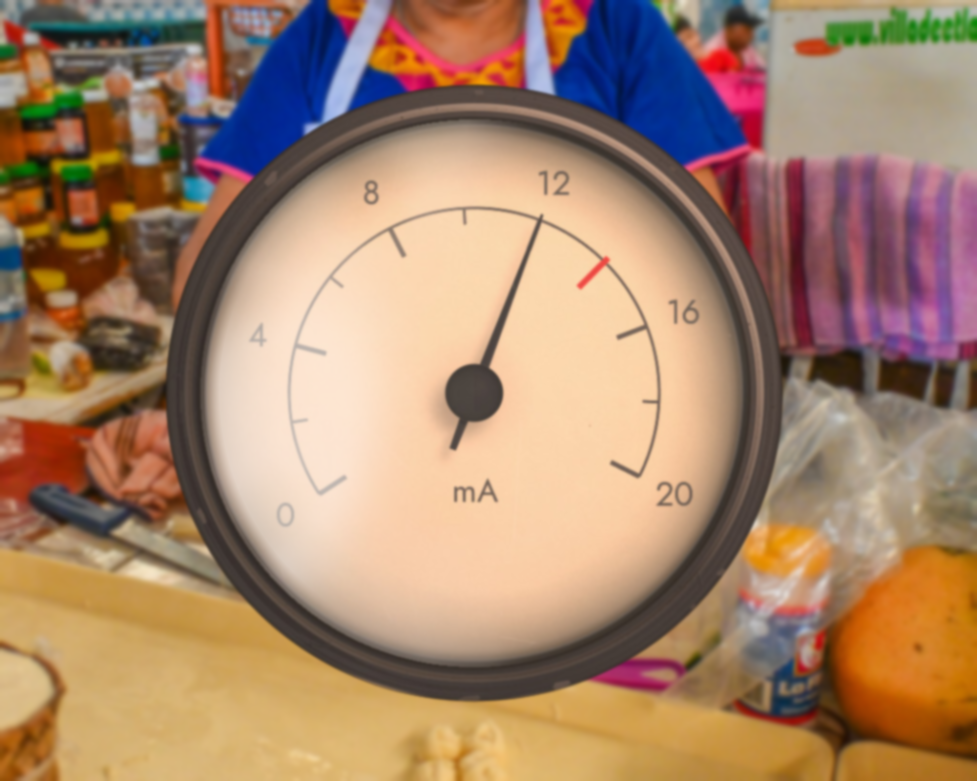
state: 12 mA
